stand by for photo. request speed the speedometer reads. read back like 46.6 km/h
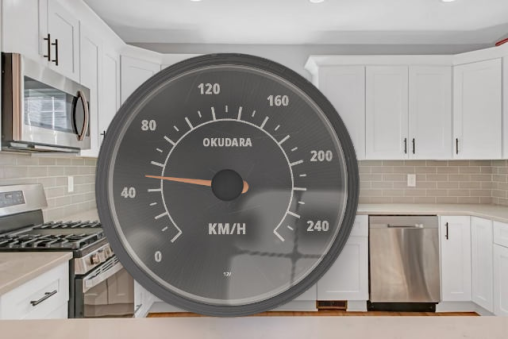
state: 50 km/h
